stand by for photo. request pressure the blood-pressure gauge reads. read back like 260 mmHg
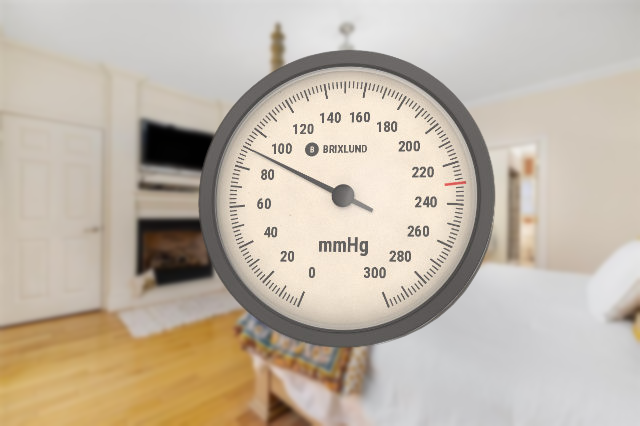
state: 90 mmHg
